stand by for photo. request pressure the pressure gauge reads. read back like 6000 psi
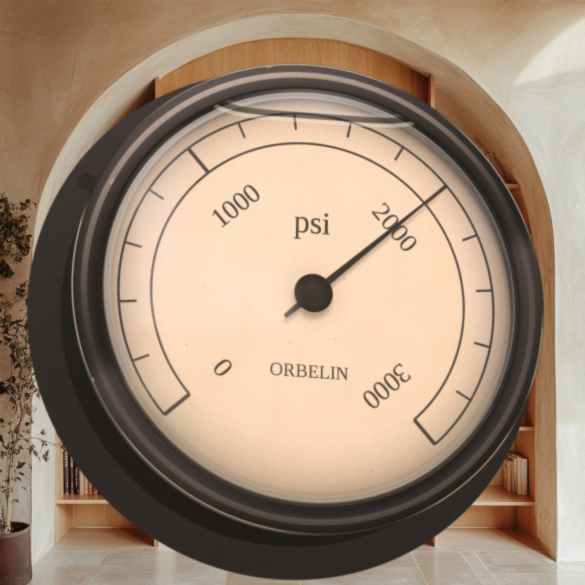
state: 2000 psi
